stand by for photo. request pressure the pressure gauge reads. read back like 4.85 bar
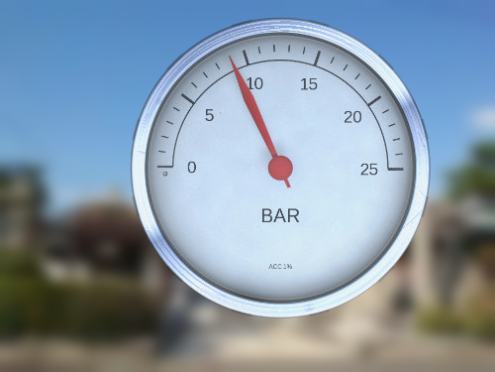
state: 9 bar
